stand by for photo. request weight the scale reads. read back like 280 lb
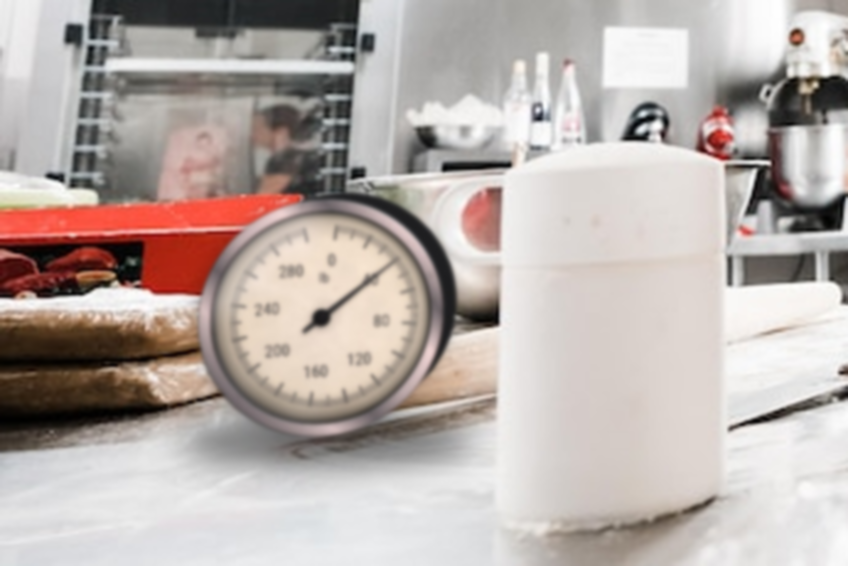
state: 40 lb
